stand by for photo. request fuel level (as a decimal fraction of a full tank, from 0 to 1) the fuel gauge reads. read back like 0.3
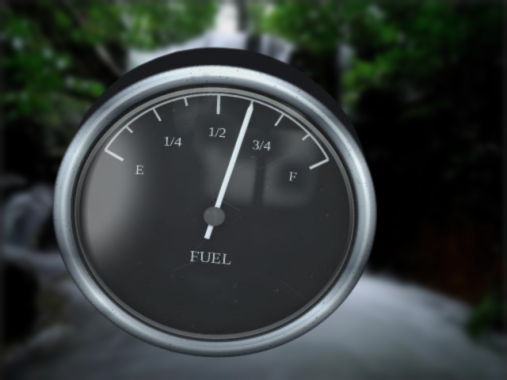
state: 0.625
